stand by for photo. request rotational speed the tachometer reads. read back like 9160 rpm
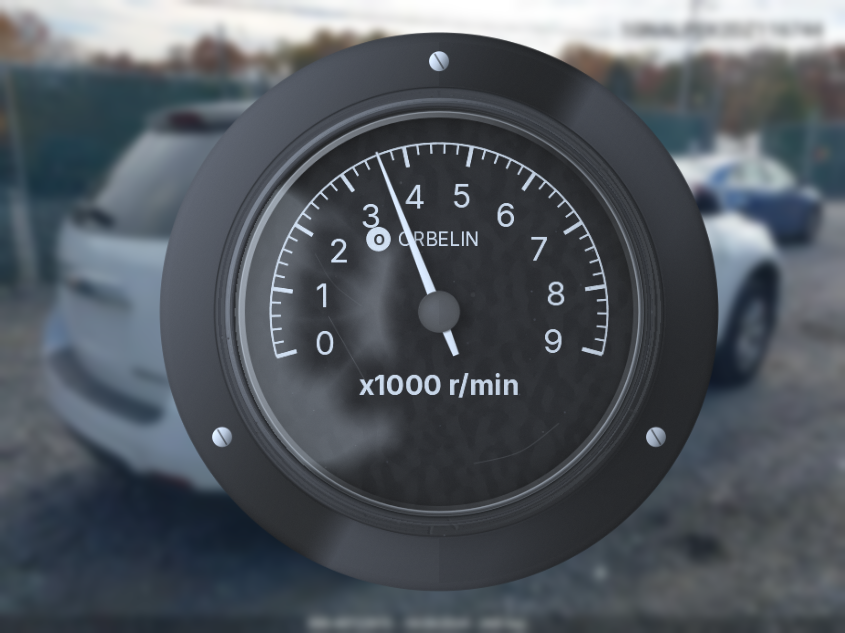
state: 3600 rpm
